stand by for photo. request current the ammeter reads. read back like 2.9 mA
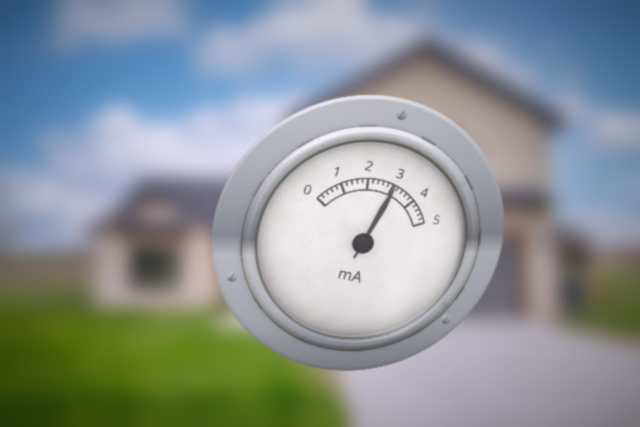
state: 3 mA
